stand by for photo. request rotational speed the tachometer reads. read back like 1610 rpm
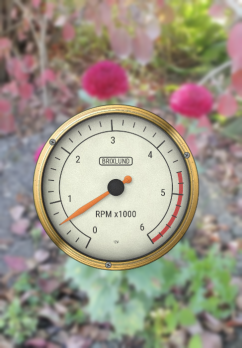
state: 600 rpm
